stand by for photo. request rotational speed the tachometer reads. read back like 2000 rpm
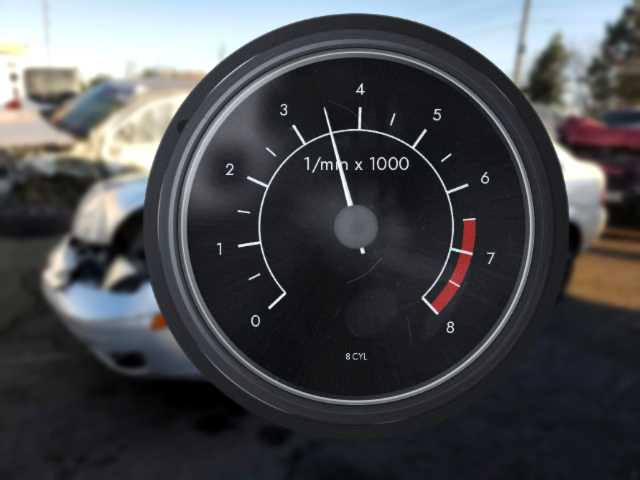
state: 3500 rpm
